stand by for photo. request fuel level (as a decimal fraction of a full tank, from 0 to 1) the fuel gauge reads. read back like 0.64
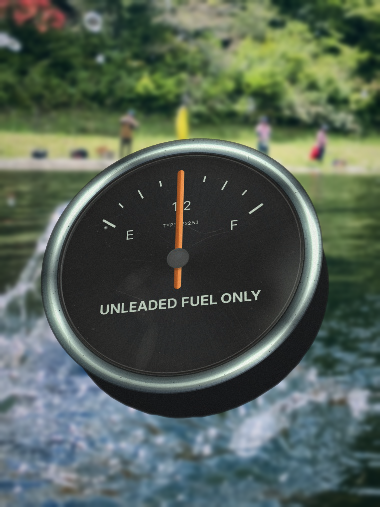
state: 0.5
